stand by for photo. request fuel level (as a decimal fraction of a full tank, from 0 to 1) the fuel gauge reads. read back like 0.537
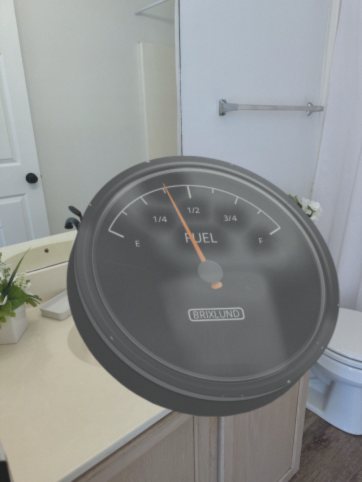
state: 0.375
